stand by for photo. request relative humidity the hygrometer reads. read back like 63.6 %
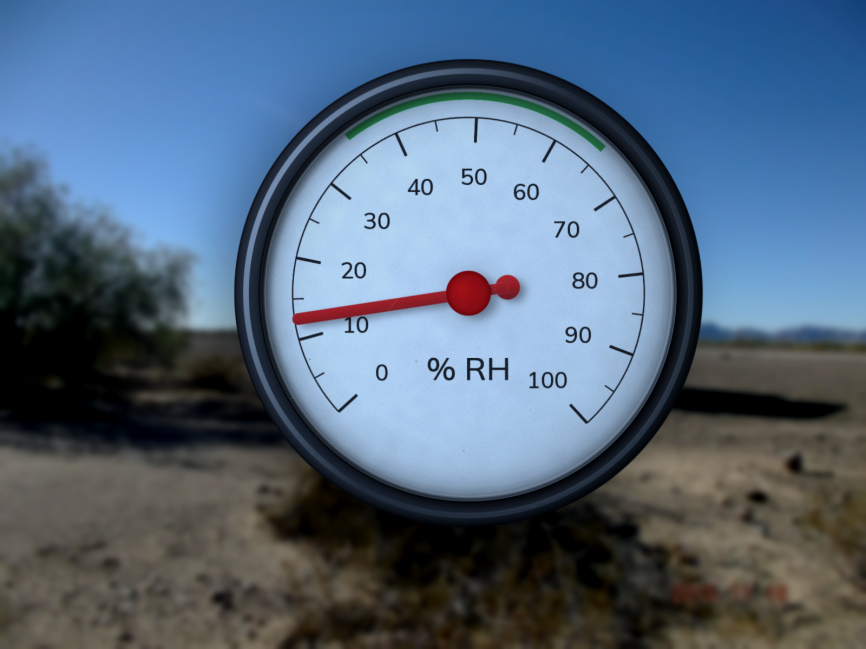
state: 12.5 %
